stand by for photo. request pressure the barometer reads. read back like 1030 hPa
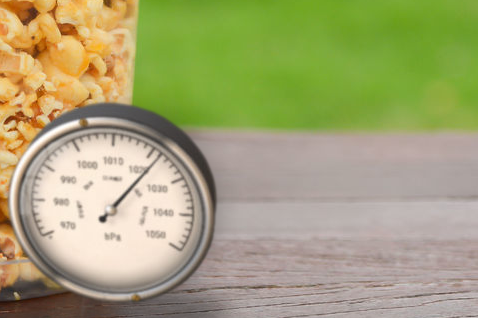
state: 1022 hPa
